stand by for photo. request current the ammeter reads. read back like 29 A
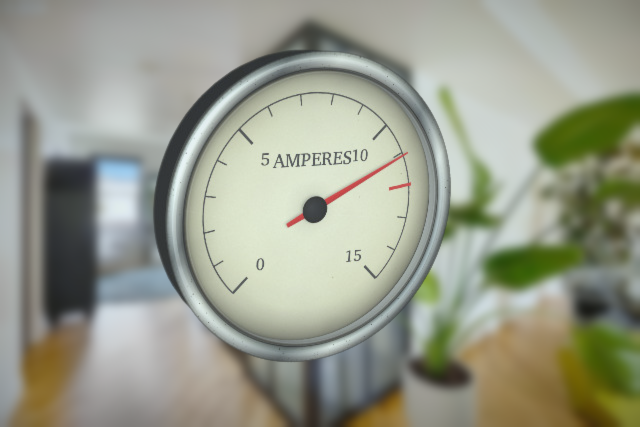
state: 11 A
